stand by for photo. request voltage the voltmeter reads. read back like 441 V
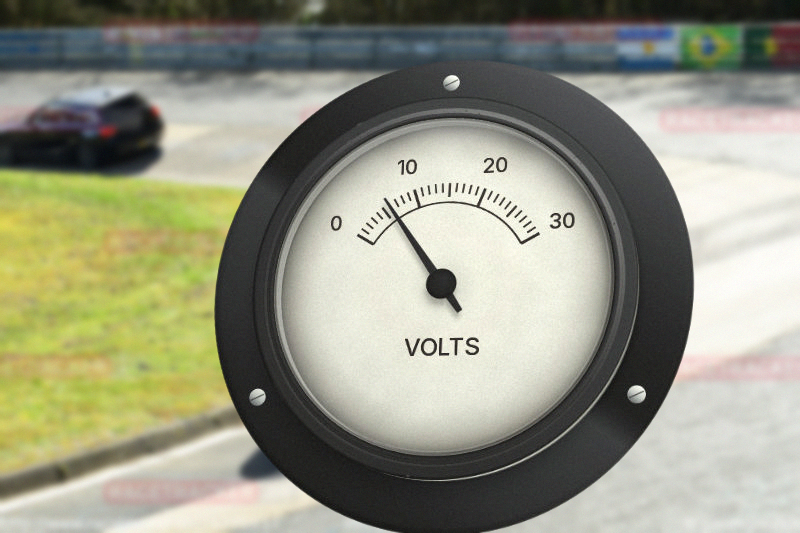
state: 6 V
